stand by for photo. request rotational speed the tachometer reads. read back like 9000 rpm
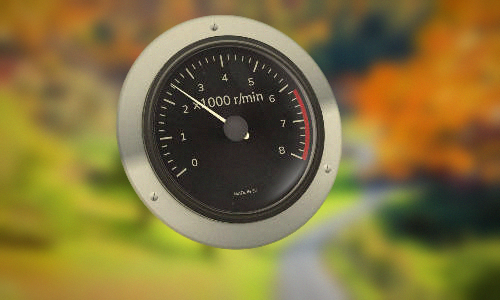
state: 2400 rpm
